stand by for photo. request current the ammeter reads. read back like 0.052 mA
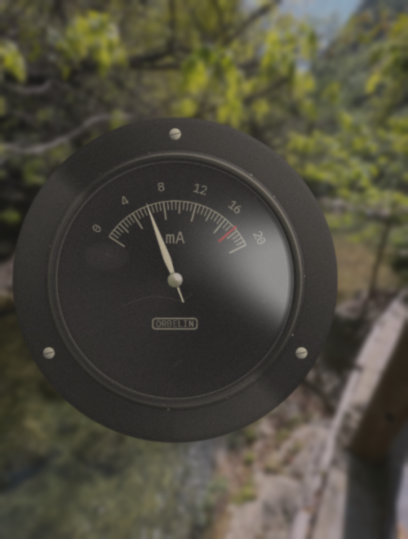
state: 6 mA
